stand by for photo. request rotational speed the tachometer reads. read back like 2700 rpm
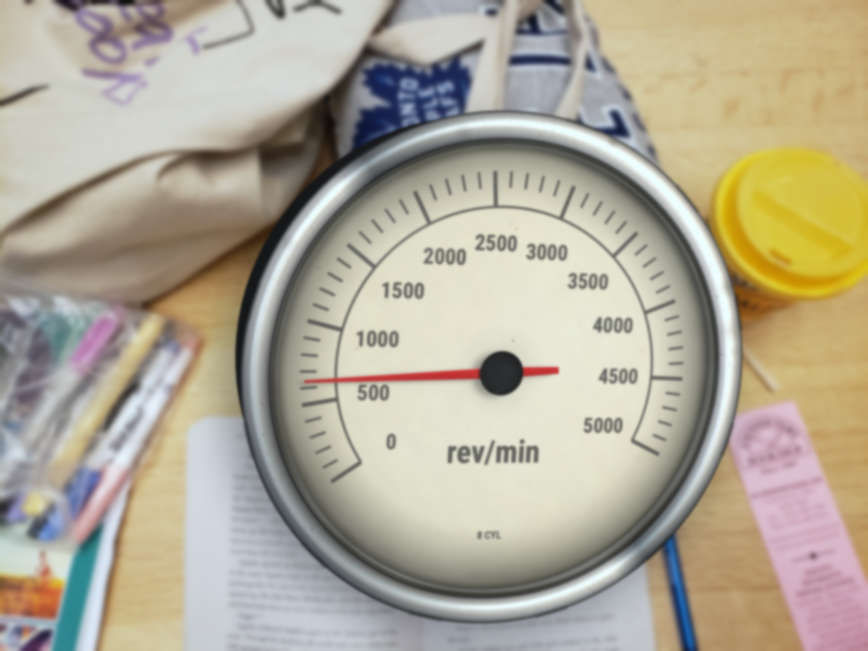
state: 650 rpm
